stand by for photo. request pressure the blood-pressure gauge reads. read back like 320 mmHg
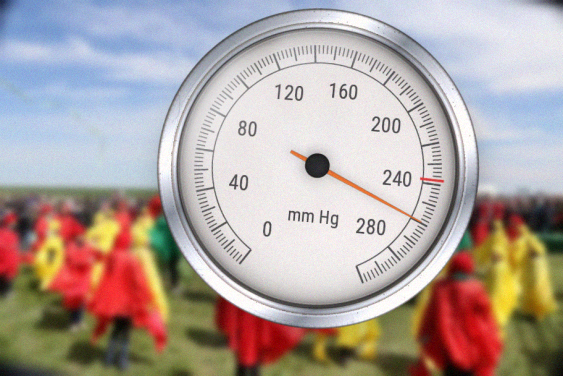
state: 260 mmHg
